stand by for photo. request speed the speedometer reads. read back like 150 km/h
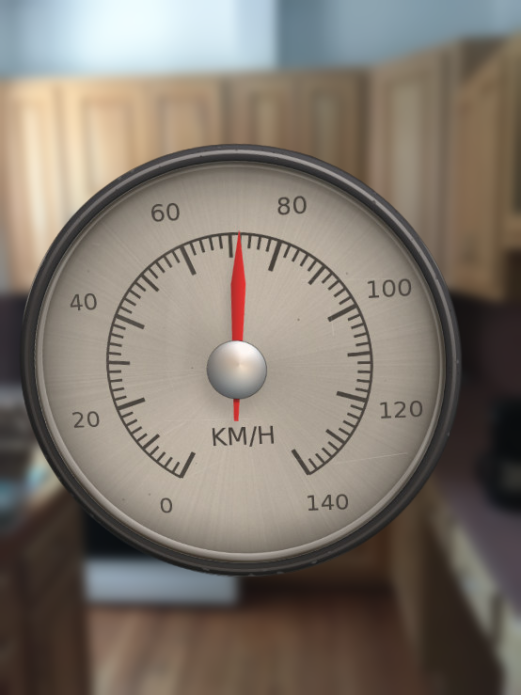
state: 72 km/h
